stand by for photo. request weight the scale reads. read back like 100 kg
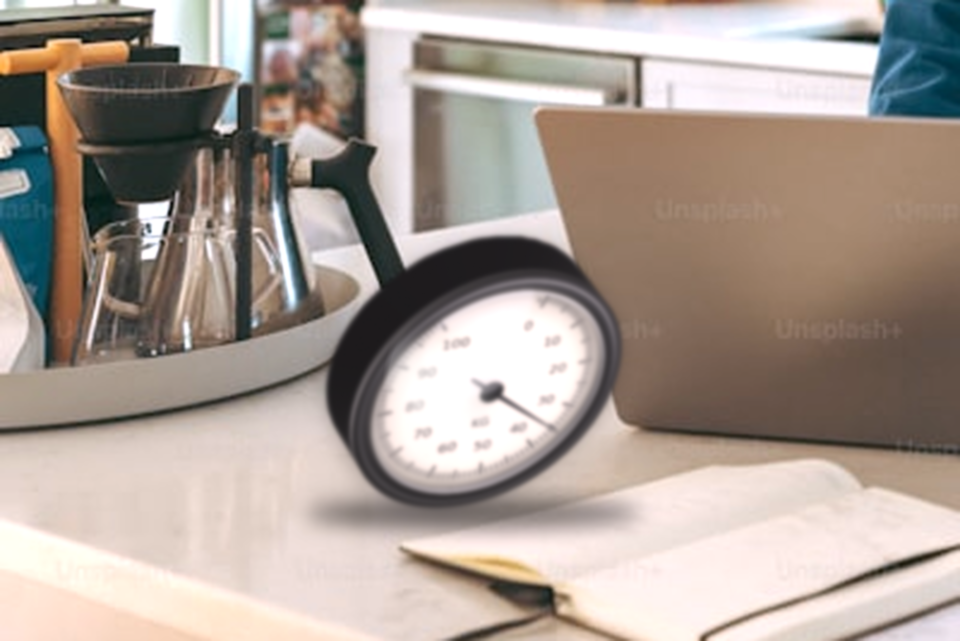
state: 35 kg
